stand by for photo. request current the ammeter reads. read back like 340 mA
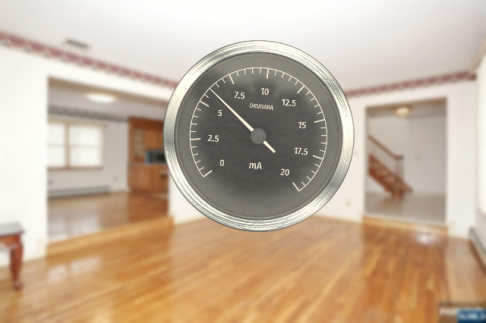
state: 6 mA
